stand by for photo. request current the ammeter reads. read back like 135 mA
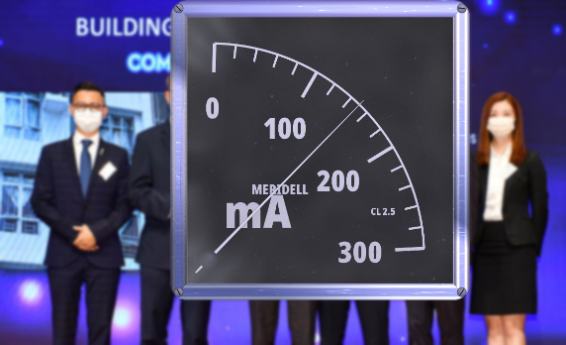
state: 150 mA
